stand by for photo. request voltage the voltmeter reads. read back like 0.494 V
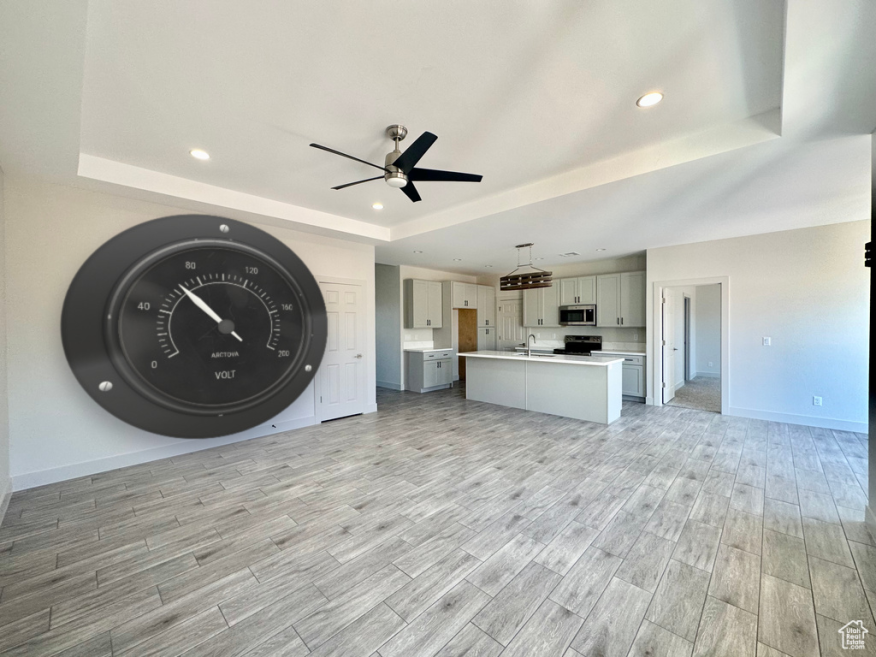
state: 65 V
